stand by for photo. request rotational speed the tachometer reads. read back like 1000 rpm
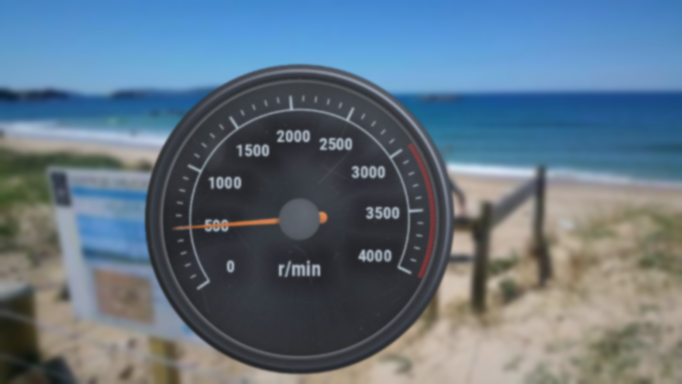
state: 500 rpm
